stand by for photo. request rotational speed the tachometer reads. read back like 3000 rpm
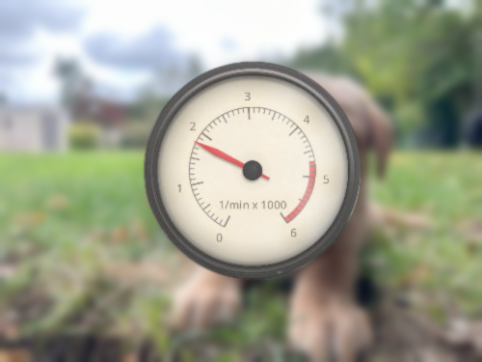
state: 1800 rpm
